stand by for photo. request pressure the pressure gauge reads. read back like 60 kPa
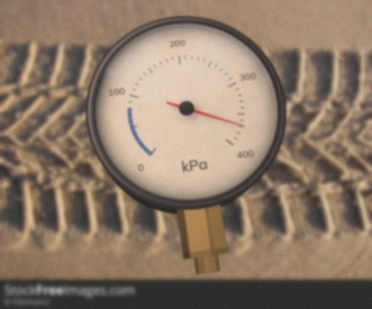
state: 370 kPa
